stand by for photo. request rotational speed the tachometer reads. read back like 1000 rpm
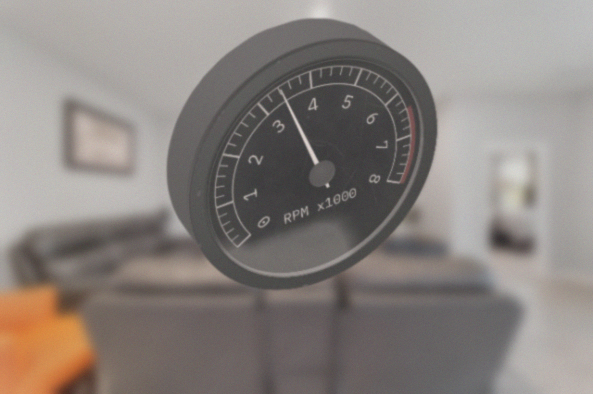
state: 3400 rpm
